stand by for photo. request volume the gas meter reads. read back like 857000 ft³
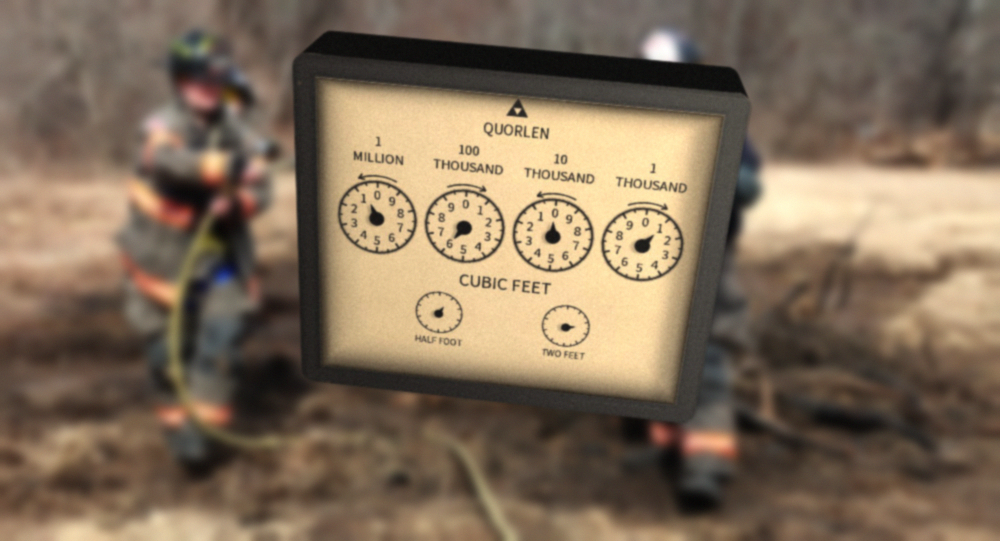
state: 60100 ft³
